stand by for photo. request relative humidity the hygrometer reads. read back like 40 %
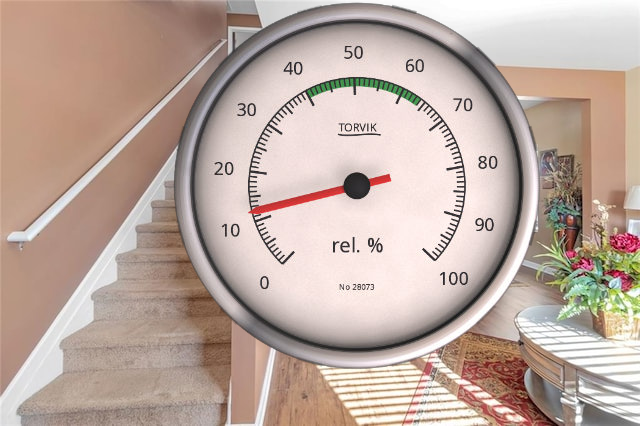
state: 12 %
